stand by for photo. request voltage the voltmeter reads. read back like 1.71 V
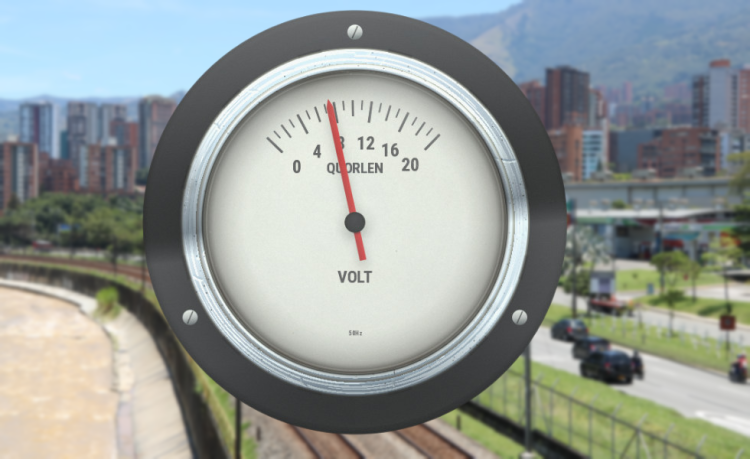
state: 7.5 V
